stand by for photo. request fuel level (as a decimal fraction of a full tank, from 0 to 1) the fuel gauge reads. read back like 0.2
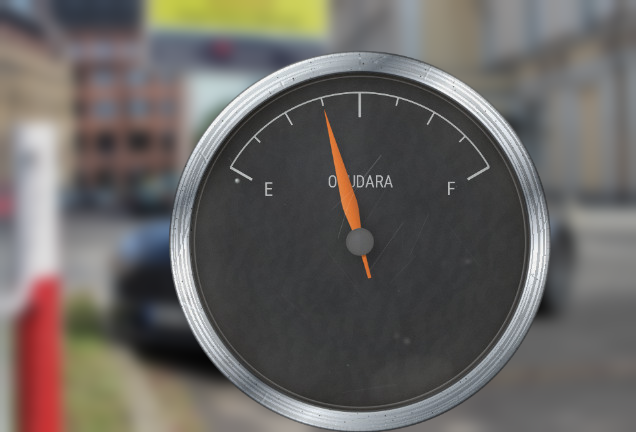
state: 0.375
